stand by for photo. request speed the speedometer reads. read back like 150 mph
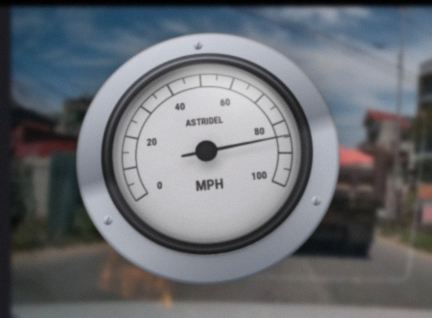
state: 85 mph
